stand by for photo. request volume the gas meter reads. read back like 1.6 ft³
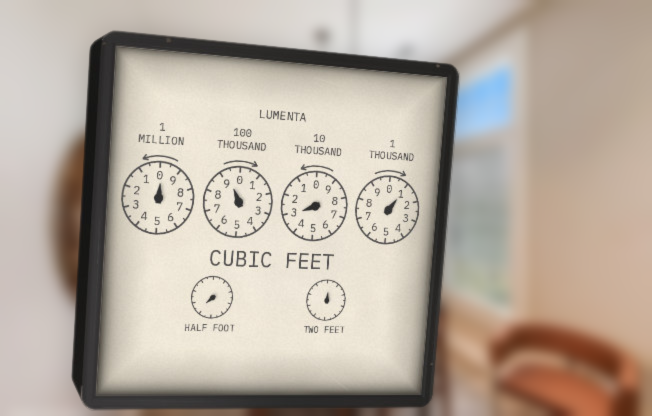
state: 993100 ft³
